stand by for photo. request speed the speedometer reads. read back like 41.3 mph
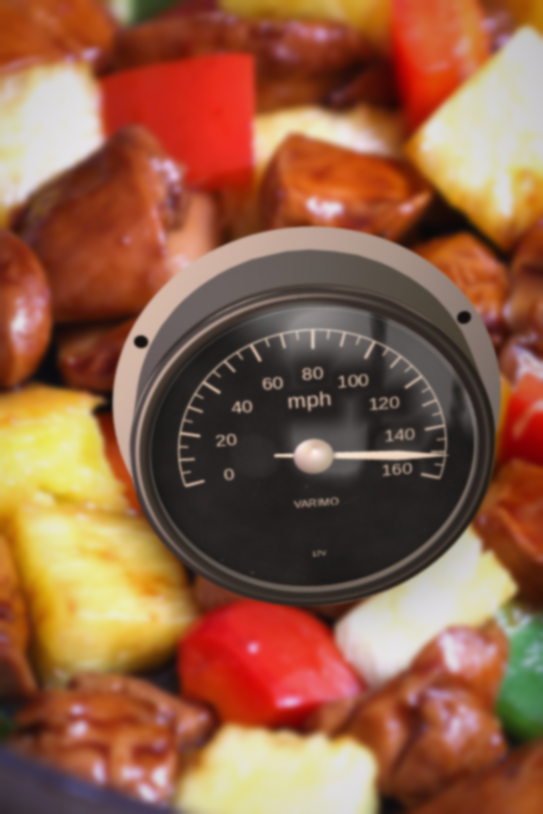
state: 150 mph
